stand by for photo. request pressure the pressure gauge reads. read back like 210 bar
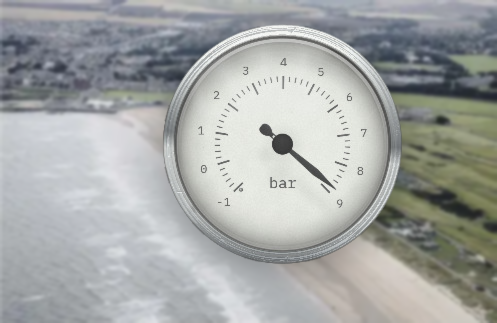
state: 8.8 bar
